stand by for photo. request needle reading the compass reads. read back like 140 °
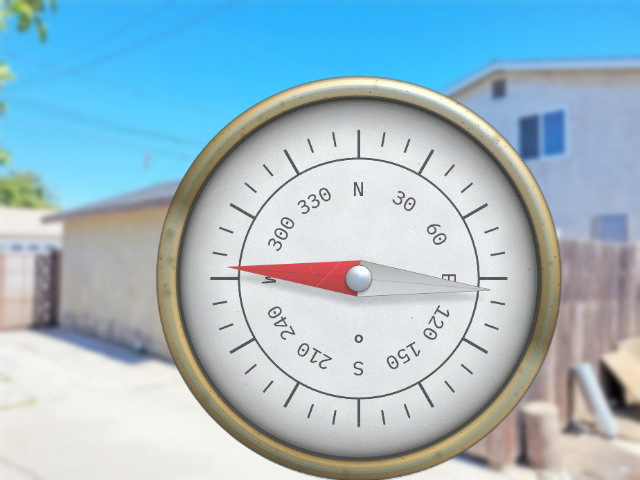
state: 275 °
